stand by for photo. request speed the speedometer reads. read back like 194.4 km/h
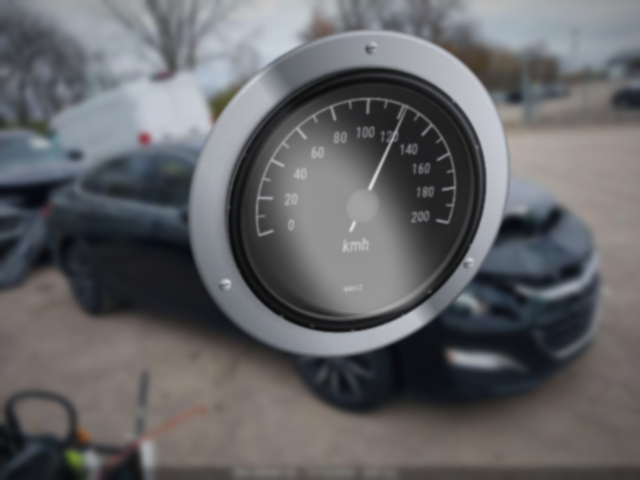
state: 120 km/h
